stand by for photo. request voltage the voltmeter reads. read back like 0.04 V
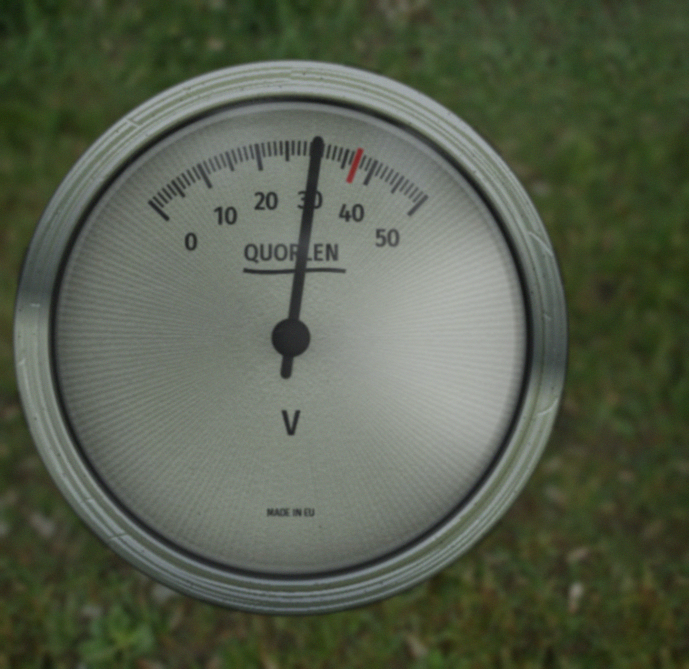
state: 30 V
